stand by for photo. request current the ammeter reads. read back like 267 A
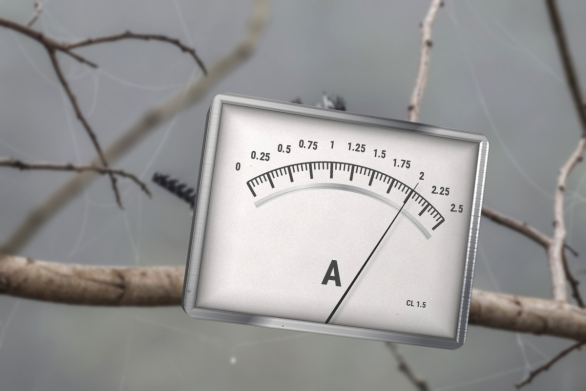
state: 2 A
